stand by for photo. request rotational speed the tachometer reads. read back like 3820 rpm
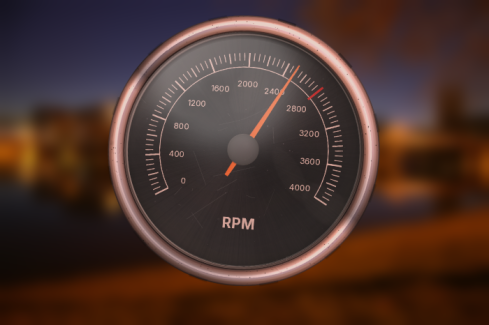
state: 2500 rpm
